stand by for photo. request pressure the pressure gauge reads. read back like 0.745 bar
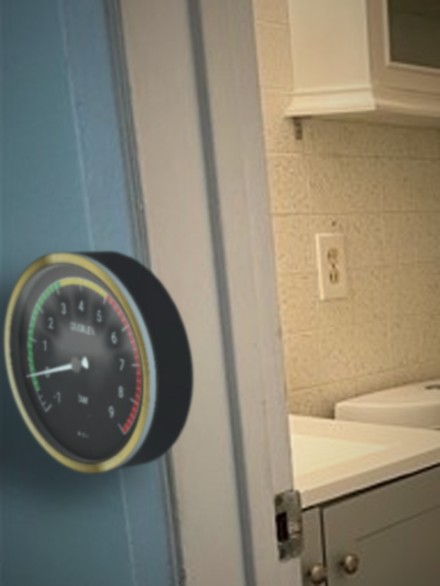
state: 0 bar
